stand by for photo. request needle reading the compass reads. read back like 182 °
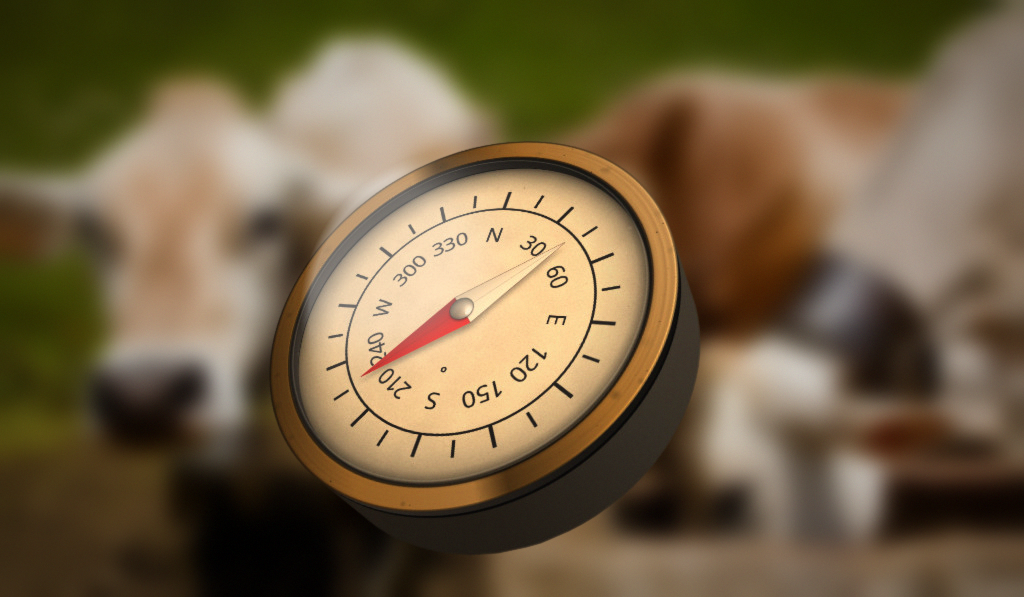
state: 225 °
